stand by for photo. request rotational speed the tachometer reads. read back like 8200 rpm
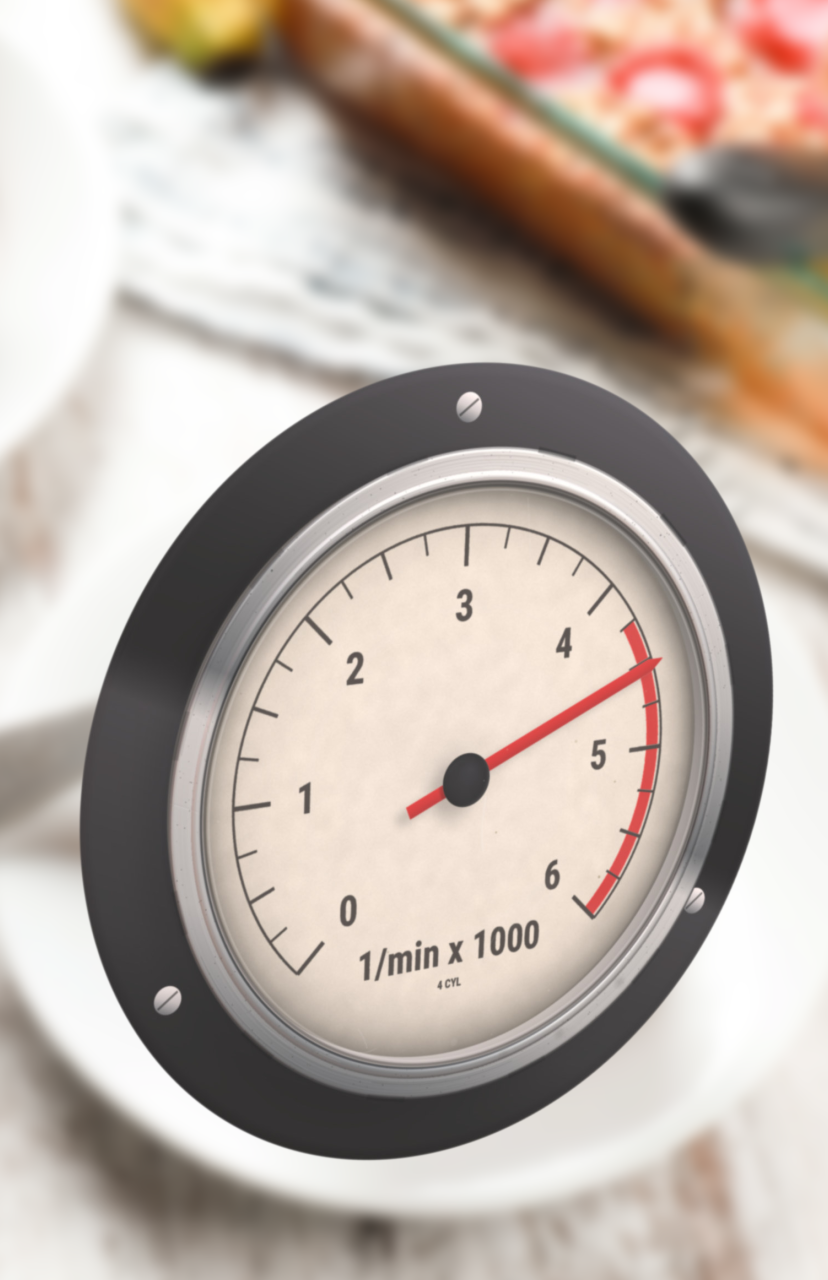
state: 4500 rpm
